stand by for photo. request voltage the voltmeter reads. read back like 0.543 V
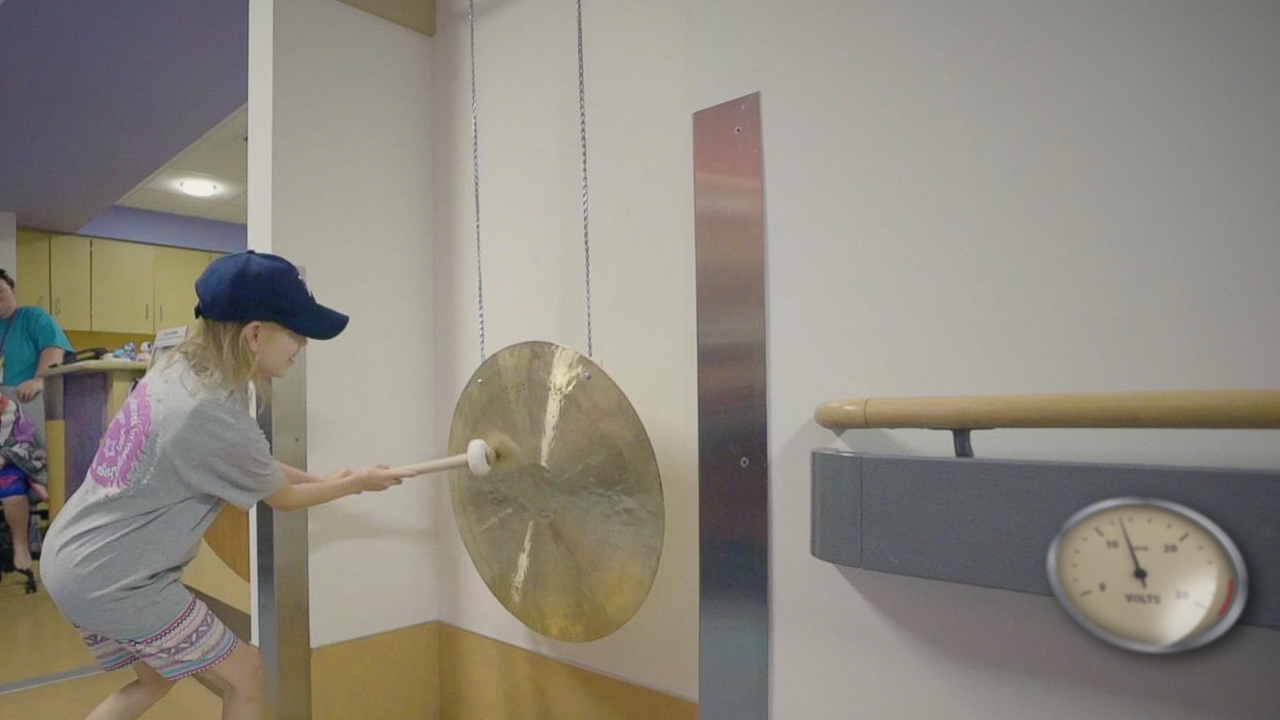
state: 13 V
